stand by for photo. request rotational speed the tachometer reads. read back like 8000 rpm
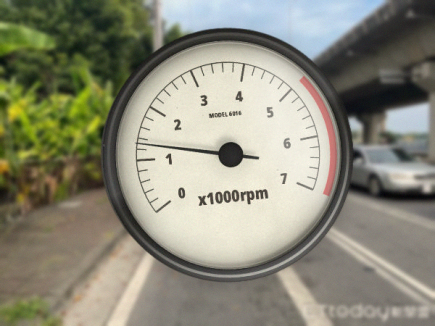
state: 1300 rpm
